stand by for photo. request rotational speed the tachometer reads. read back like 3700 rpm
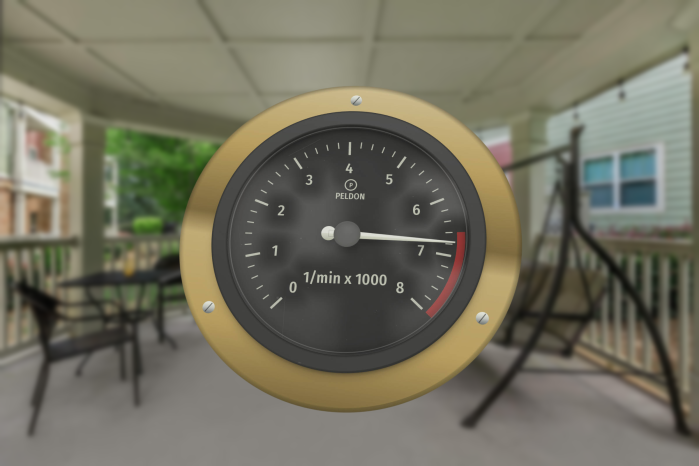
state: 6800 rpm
